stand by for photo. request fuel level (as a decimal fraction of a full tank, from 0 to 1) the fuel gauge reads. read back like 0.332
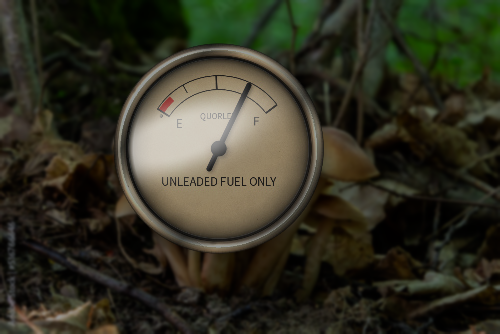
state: 0.75
